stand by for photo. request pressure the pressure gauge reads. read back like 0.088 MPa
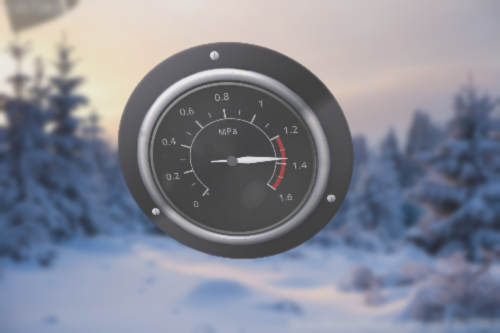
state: 1.35 MPa
